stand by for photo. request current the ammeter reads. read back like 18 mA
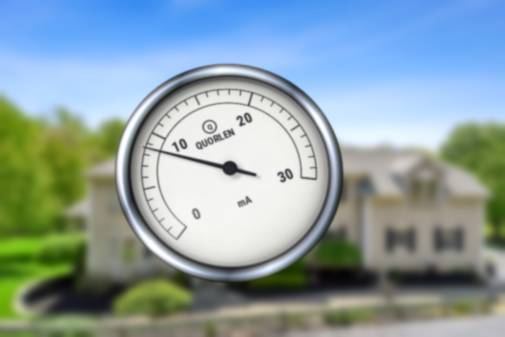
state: 8.5 mA
